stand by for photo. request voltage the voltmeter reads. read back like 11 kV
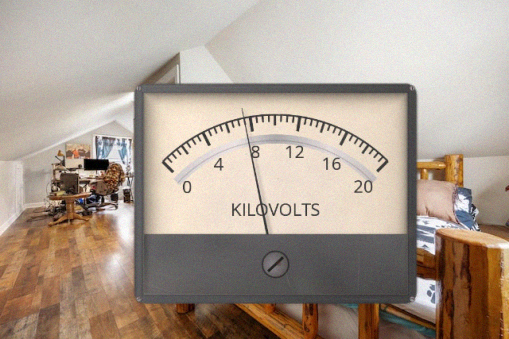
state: 7.5 kV
